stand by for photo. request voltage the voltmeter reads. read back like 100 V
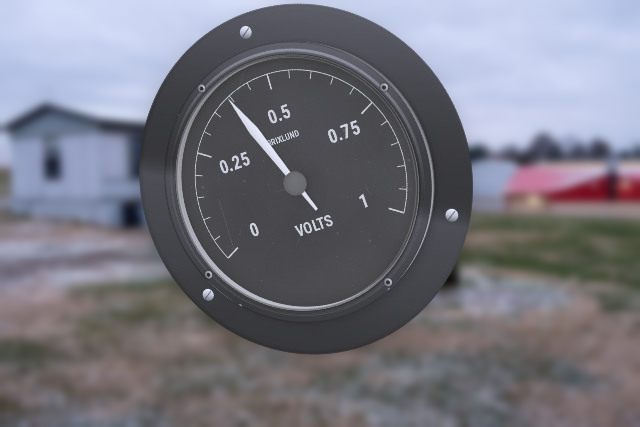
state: 0.4 V
